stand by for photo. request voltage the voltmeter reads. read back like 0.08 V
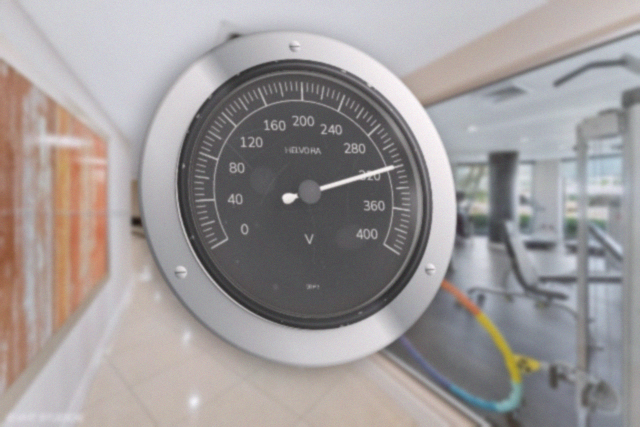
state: 320 V
